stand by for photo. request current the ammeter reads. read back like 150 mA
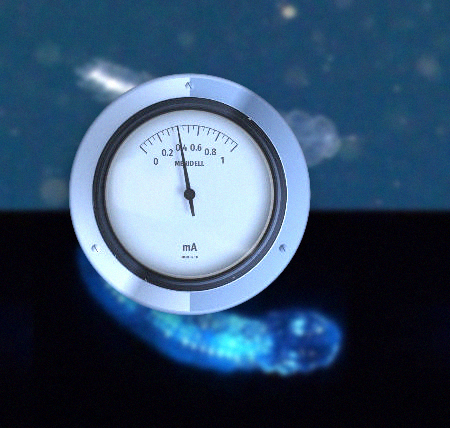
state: 0.4 mA
